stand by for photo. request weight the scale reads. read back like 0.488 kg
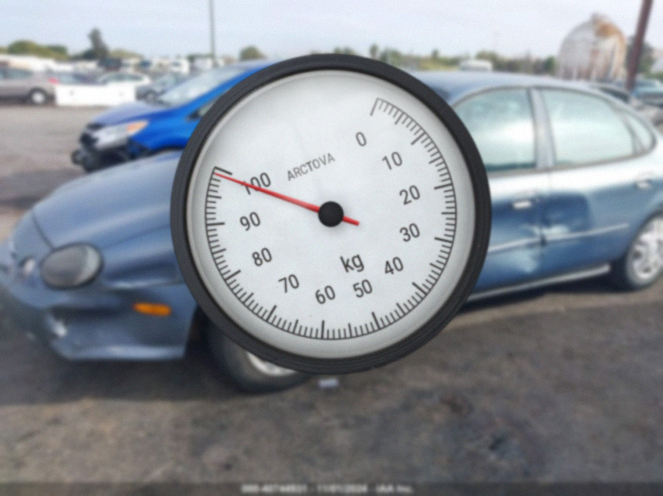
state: 99 kg
